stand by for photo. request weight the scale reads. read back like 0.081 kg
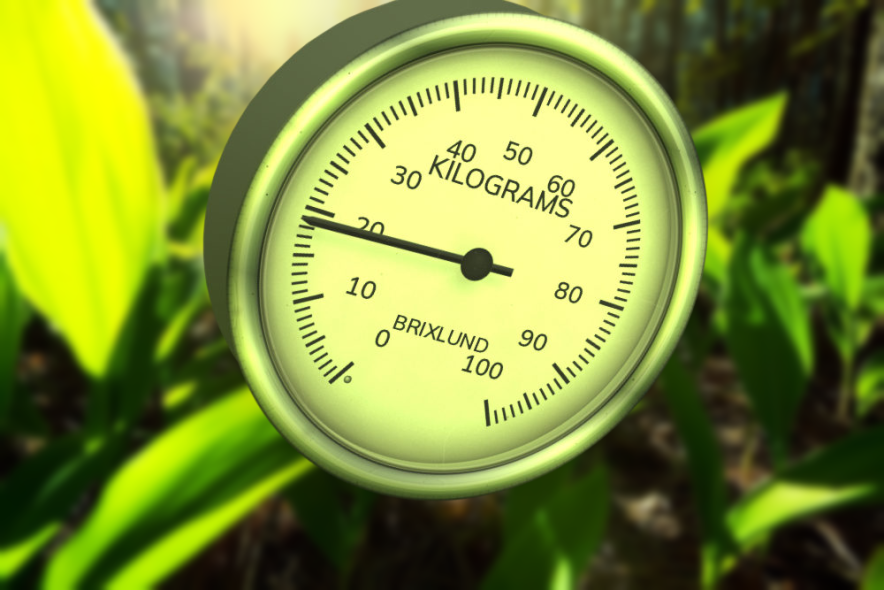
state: 19 kg
